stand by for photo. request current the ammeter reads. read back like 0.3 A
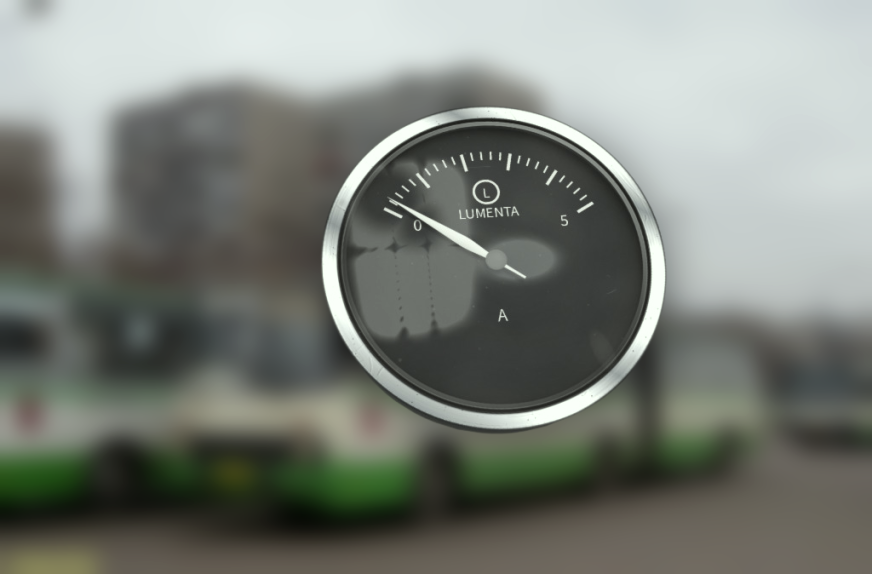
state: 0.2 A
